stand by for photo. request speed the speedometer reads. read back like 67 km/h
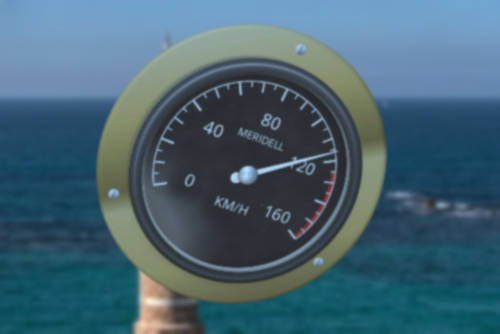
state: 115 km/h
